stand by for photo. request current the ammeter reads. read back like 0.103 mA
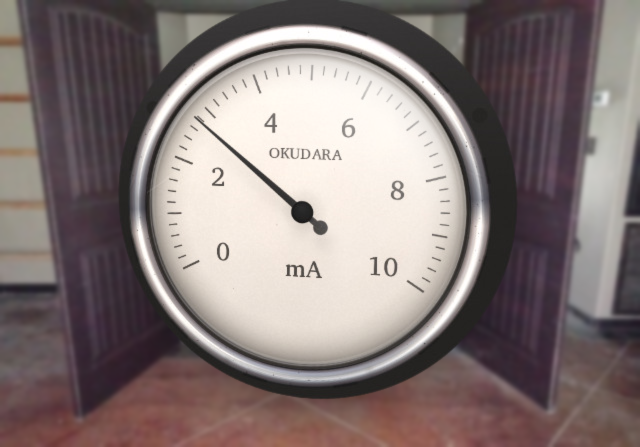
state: 2.8 mA
